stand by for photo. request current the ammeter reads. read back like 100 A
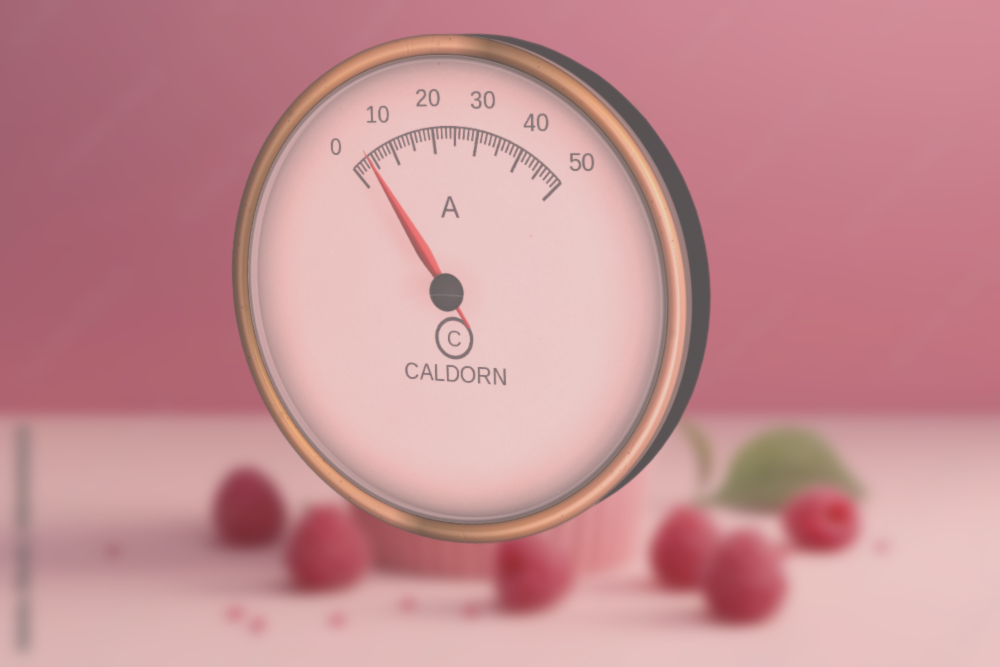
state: 5 A
